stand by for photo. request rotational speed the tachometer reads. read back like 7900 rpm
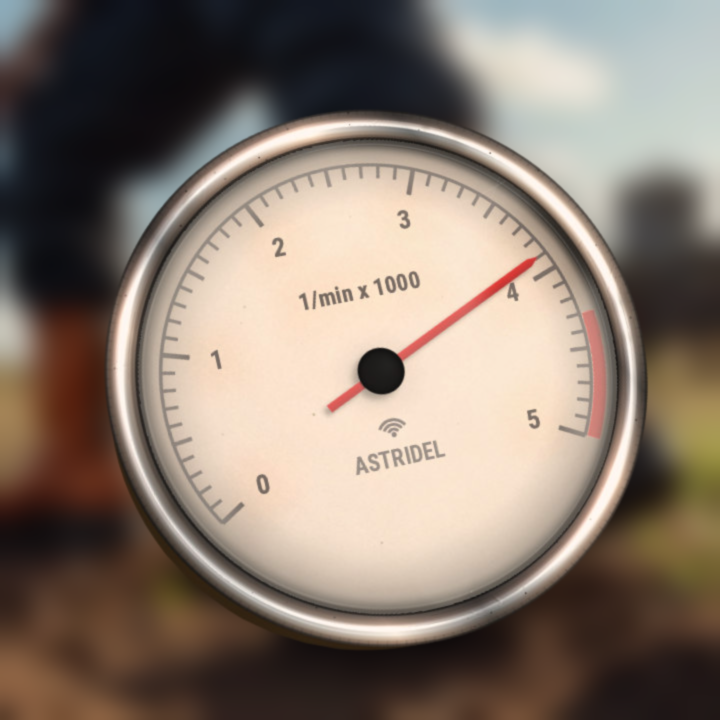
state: 3900 rpm
